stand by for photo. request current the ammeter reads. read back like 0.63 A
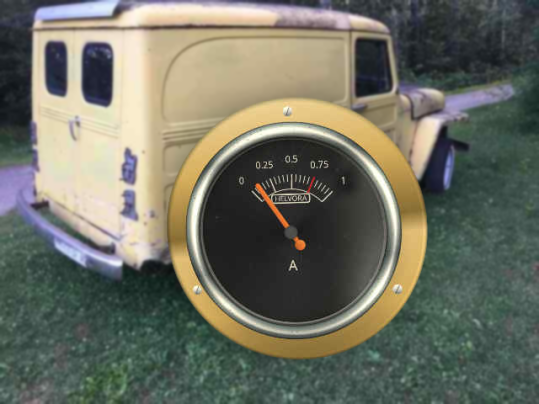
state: 0.1 A
